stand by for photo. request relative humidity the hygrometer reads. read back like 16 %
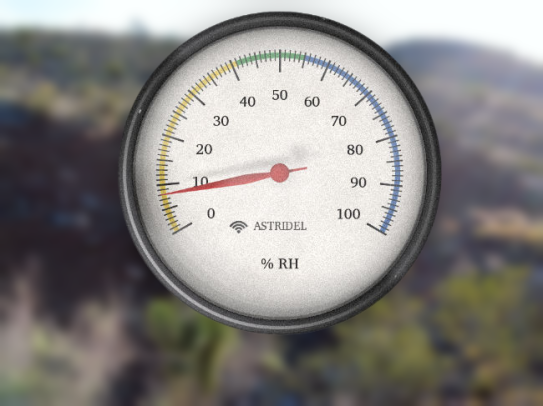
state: 8 %
